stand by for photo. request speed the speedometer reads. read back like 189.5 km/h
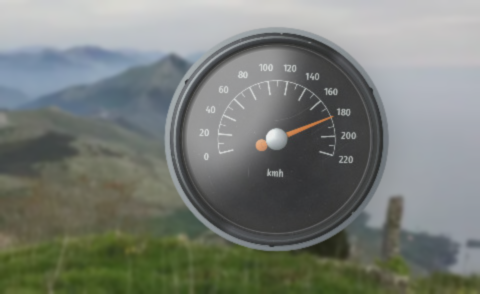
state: 180 km/h
